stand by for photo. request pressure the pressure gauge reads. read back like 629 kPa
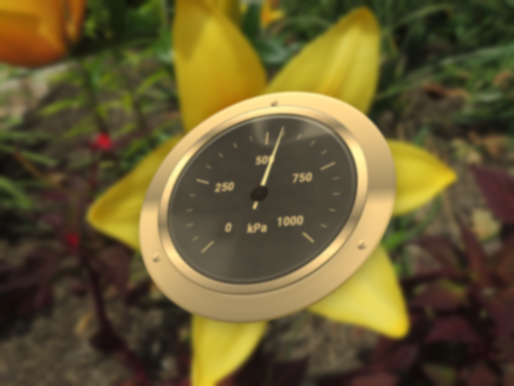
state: 550 kPa
